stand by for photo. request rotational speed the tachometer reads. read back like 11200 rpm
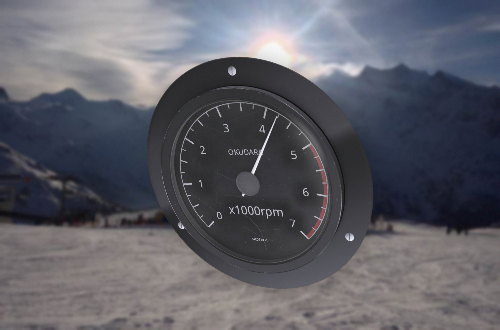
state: 4250 rpm
